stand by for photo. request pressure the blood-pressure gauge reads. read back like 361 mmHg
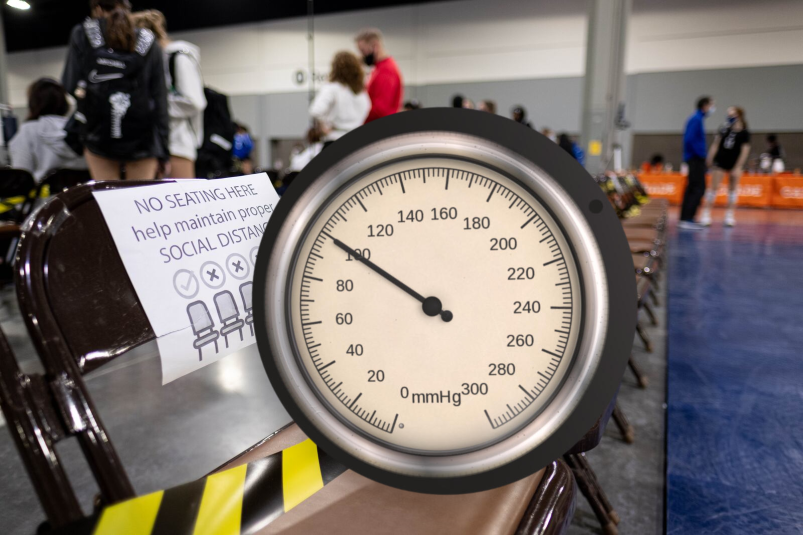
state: 100 mmHg
